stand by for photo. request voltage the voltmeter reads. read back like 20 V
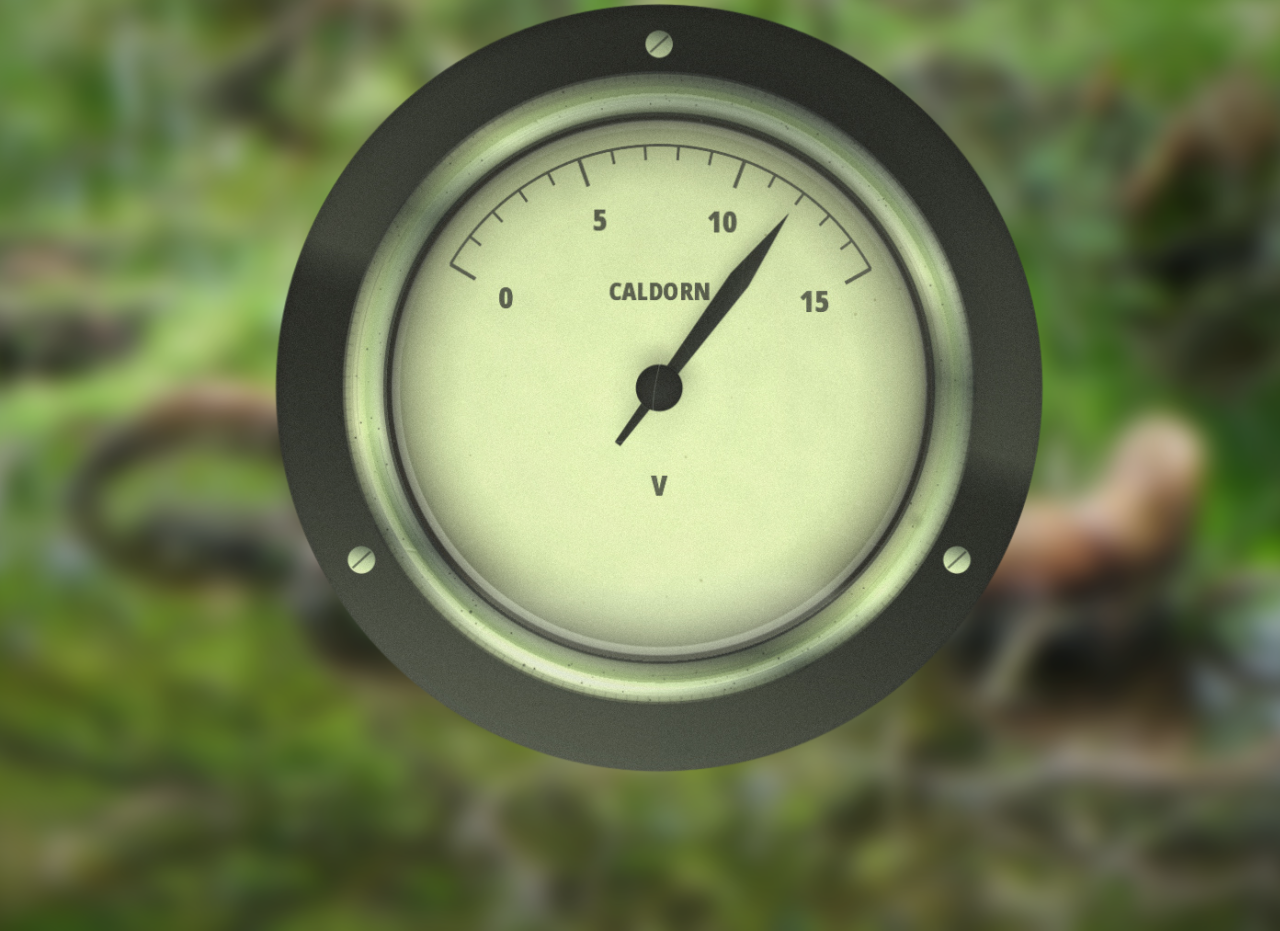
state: 12 V
